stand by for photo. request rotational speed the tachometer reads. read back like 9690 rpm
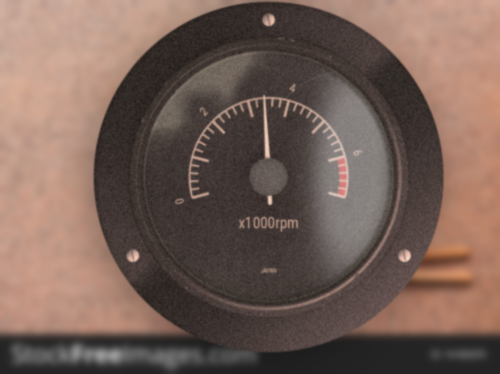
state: 3400 rpm
